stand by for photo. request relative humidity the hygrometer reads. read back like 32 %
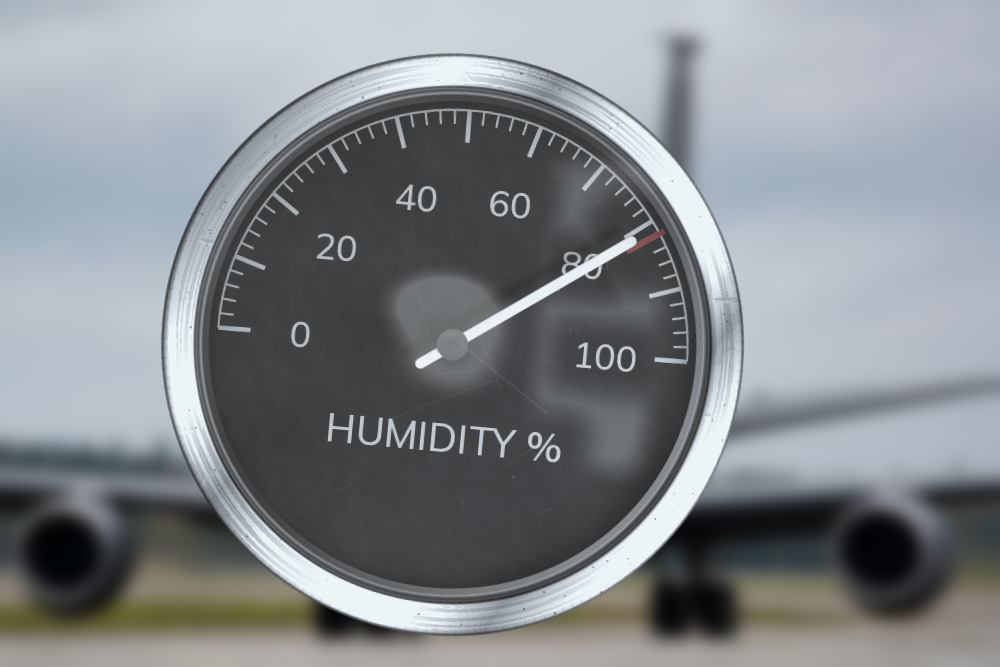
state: 81 %
